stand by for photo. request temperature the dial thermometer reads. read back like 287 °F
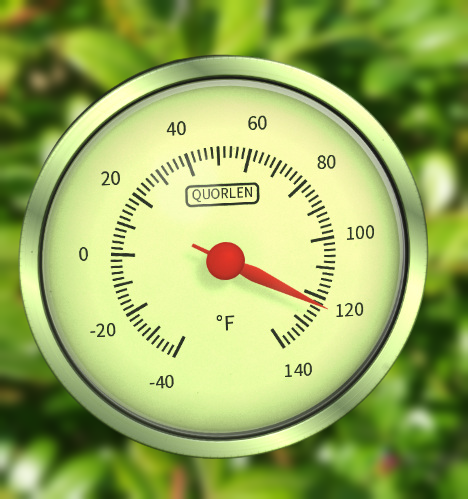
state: 122 °F
